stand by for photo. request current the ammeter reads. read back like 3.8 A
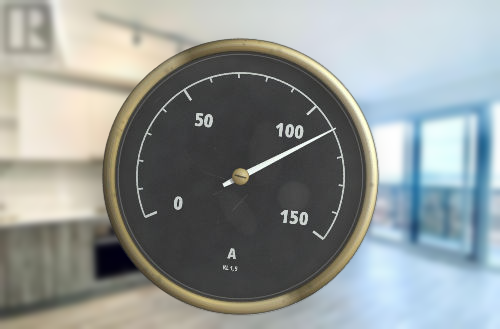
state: 110 A
